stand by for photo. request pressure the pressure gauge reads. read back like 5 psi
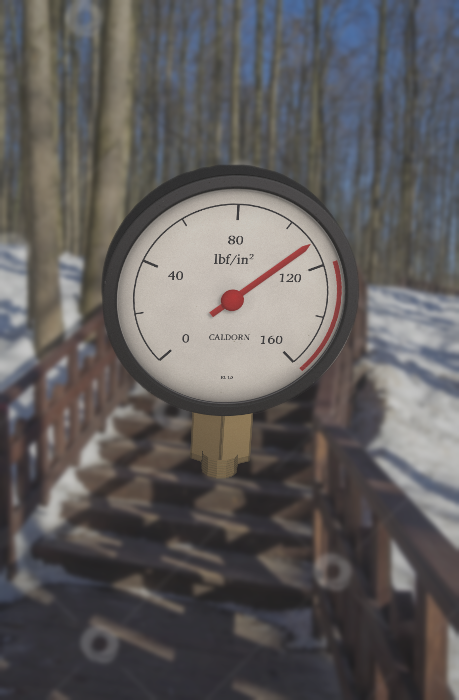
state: 110 psi
